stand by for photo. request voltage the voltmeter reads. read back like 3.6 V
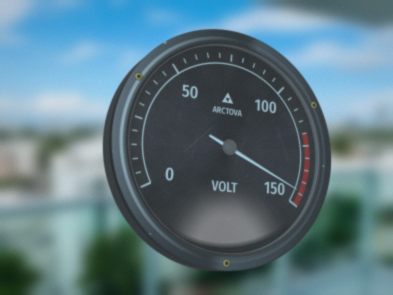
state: 145 V
